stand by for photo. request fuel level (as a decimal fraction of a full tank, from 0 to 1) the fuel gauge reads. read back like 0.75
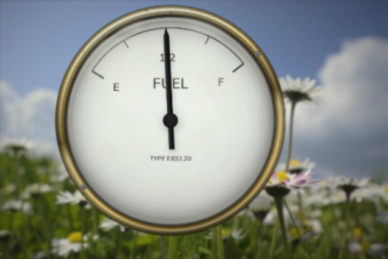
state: 0.5
